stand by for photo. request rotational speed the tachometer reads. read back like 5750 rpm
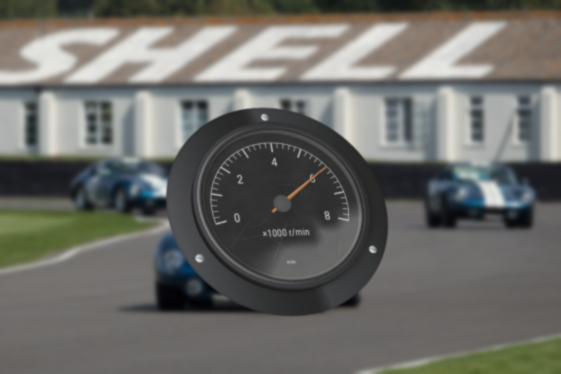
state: 6000 rpm
